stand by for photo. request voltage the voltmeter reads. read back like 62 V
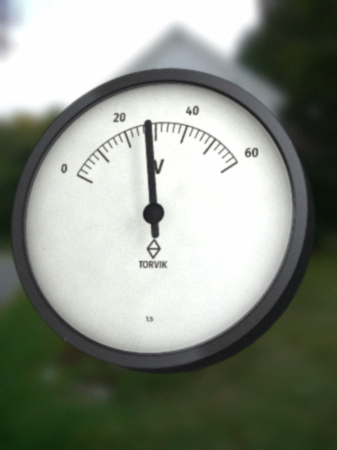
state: 28 V
